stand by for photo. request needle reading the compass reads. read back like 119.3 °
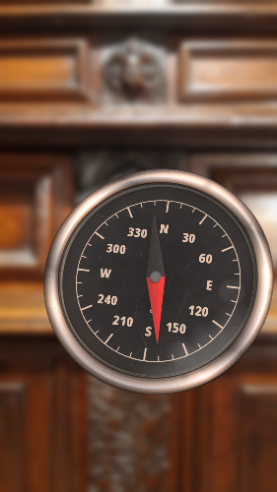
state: 170 °
